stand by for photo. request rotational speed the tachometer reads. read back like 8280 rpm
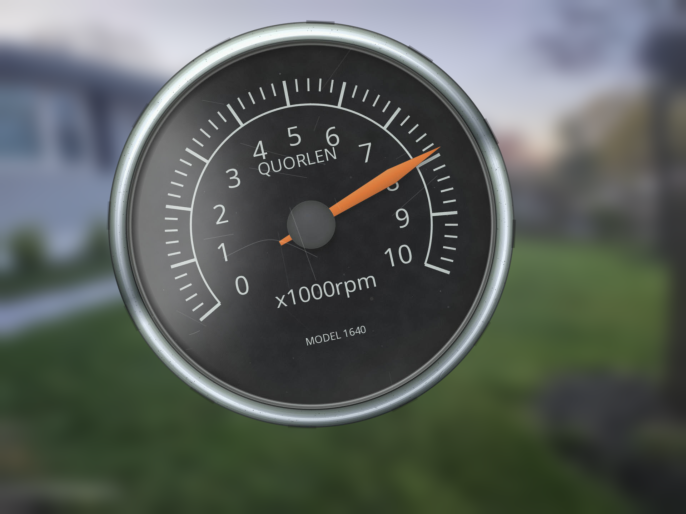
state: 7900 rpm
